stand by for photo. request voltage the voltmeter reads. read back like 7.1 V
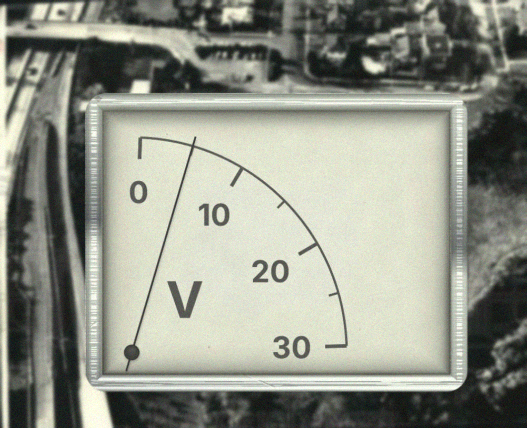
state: 5 V
